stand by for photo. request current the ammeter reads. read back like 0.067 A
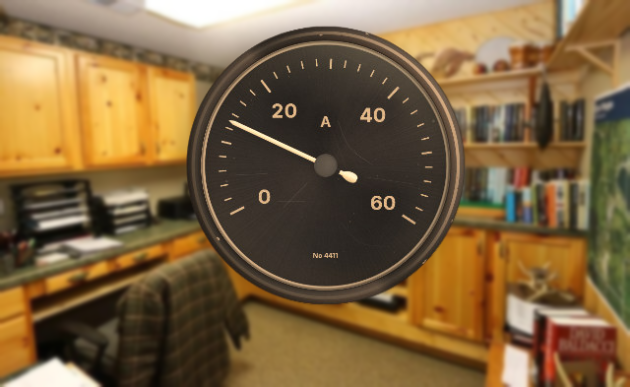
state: 13 A
